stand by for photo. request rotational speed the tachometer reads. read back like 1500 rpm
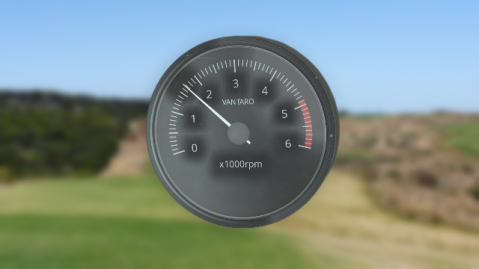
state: 1700 rpm
